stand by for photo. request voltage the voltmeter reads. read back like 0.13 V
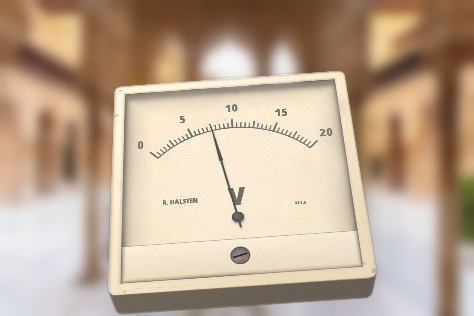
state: 7.5 V
